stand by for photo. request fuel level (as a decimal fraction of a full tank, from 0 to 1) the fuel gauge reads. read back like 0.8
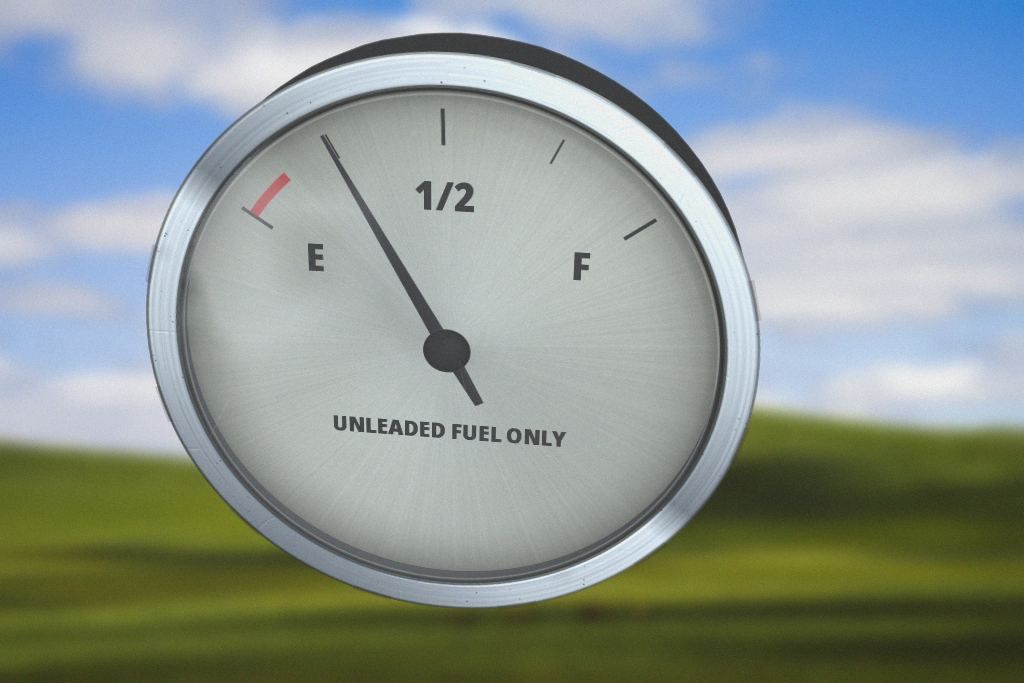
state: 0.25
